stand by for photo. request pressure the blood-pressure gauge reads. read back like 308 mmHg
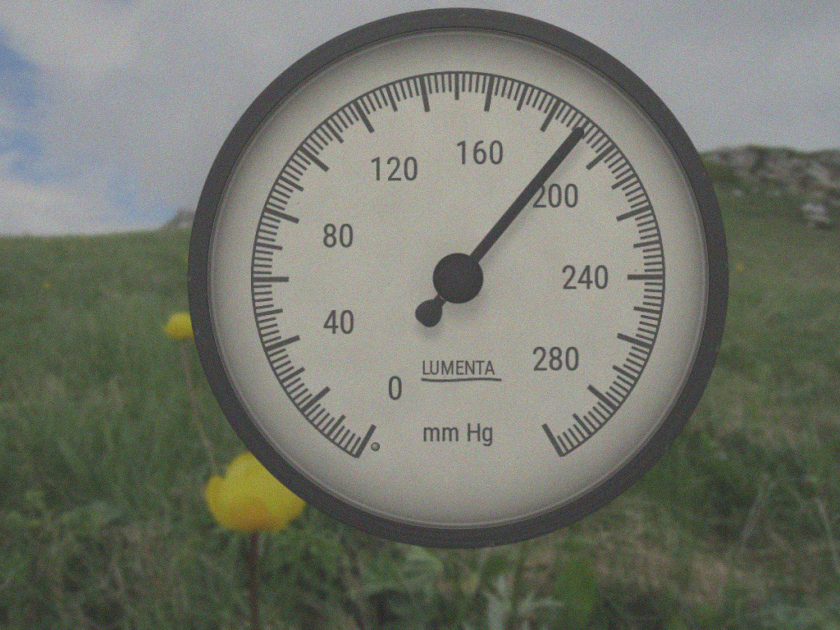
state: 190 mmHg
